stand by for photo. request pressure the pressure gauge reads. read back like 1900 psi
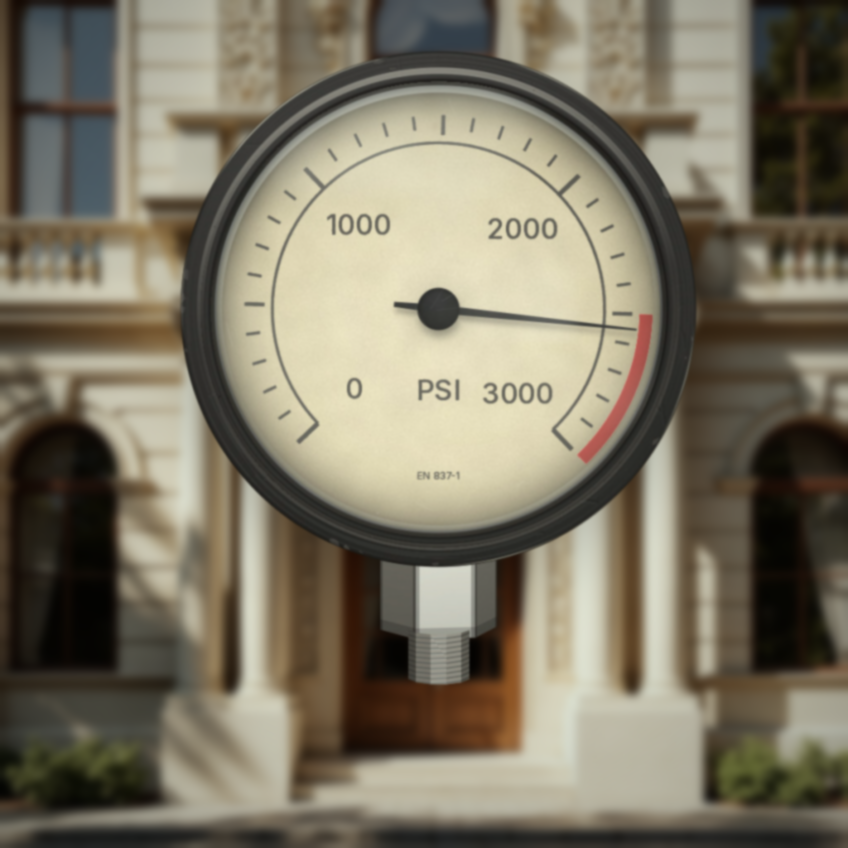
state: 2550 psi
